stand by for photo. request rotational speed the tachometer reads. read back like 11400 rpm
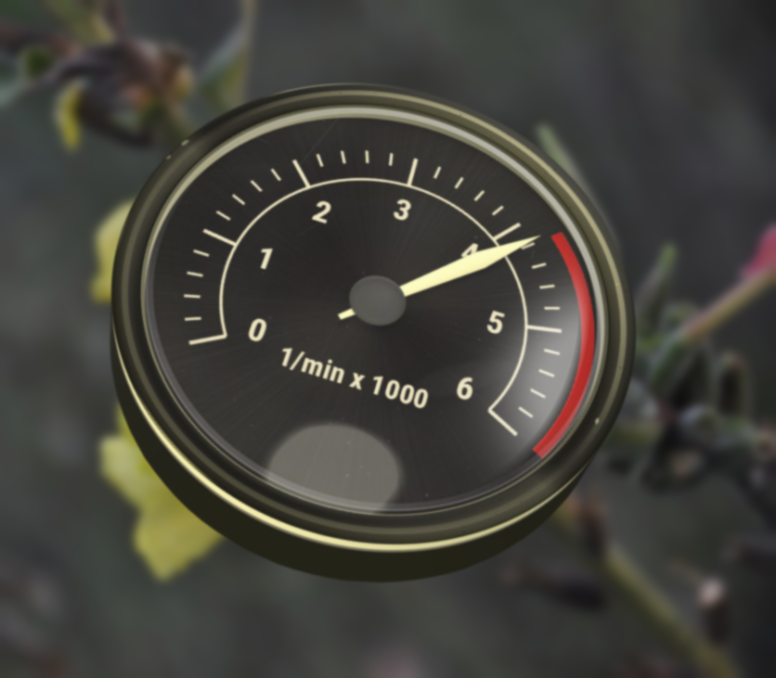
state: 4200 rpm
